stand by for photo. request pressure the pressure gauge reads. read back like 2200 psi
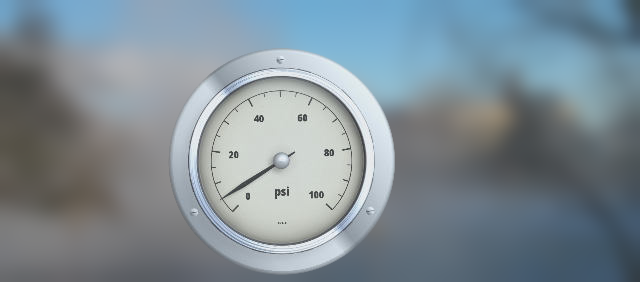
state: 5 psi
